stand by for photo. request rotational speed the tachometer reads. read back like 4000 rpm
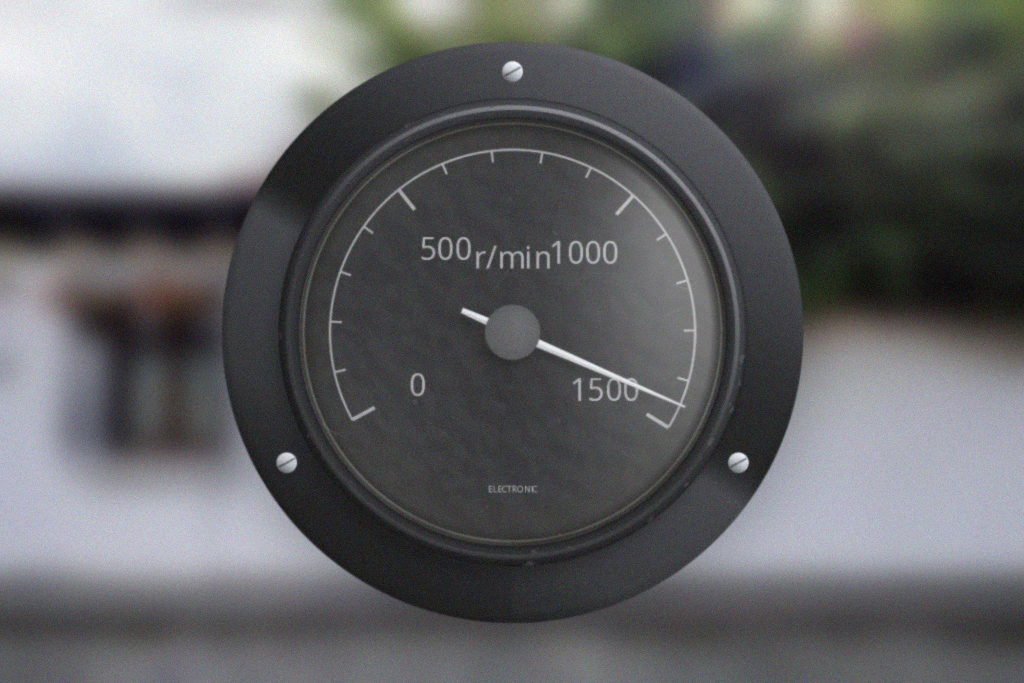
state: 1450 rpm
